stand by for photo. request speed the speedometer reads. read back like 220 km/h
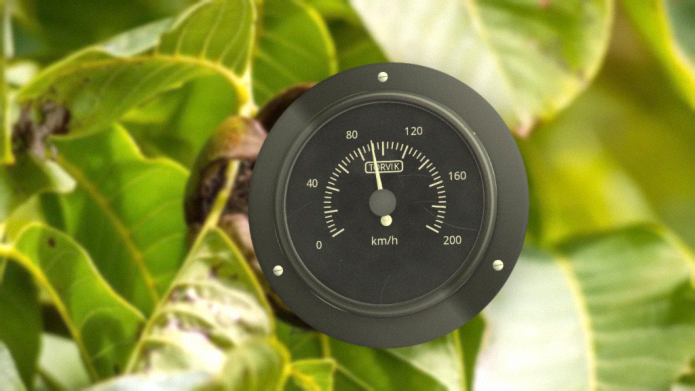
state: 92 km/h
